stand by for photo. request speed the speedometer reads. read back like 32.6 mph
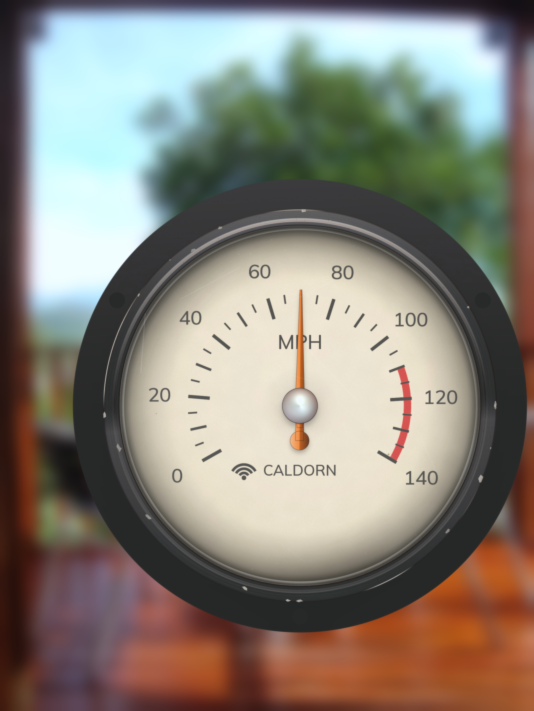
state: 70 mph
